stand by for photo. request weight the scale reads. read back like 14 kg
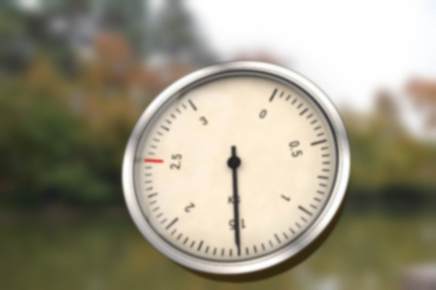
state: 1.5 kg
